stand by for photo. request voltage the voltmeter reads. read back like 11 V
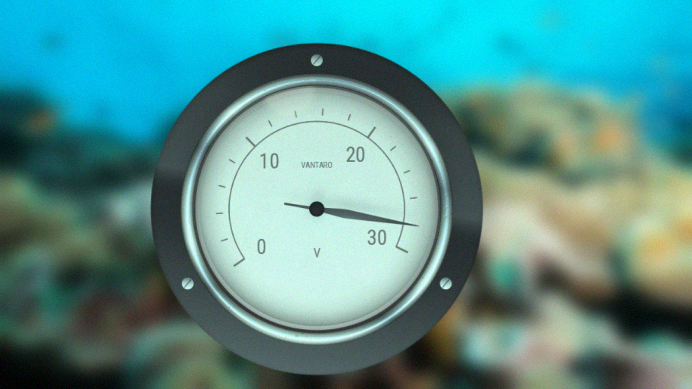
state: 28 V
